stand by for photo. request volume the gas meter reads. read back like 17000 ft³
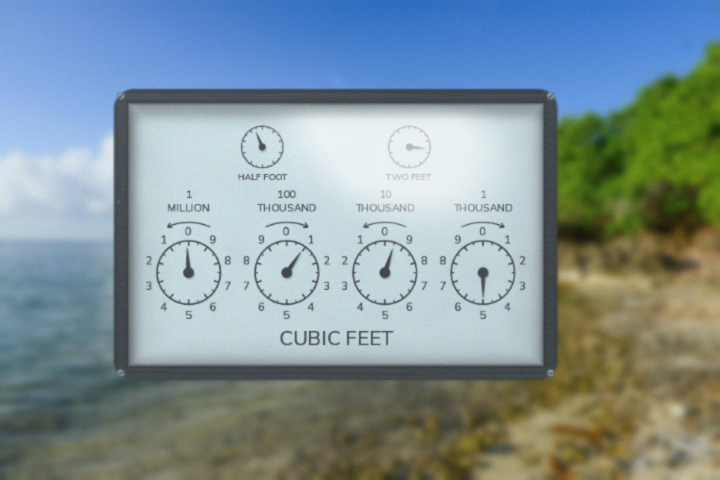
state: 9500 ft³
